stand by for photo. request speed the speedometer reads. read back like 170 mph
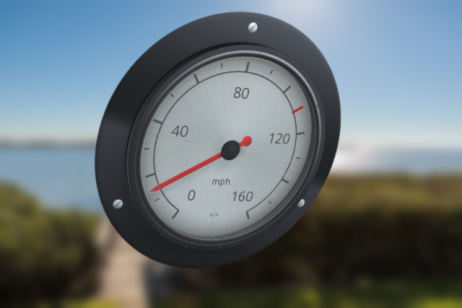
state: 15 mph
